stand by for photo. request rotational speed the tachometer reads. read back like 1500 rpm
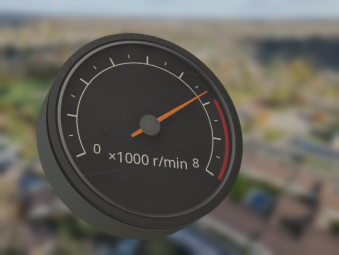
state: 5750 rpm
